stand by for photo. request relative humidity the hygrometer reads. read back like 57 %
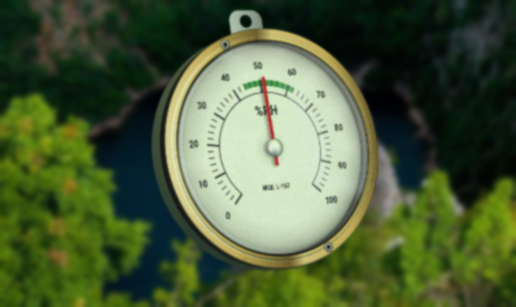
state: 50 %
